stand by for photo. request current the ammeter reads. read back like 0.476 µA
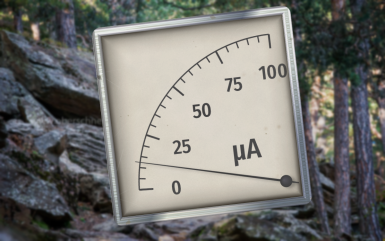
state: 12.5 µA
